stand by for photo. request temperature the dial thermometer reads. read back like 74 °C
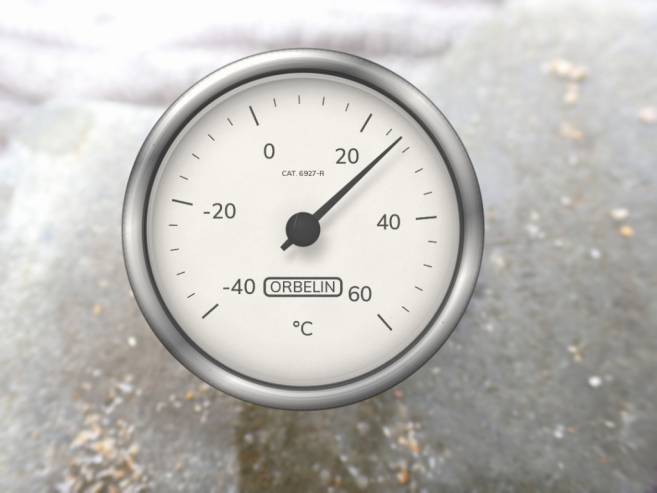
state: 26 °C
